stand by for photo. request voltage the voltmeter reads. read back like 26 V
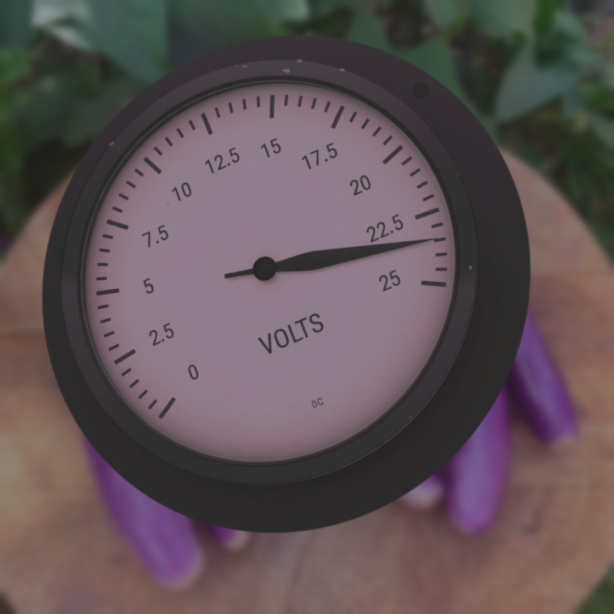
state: 23.5 V
